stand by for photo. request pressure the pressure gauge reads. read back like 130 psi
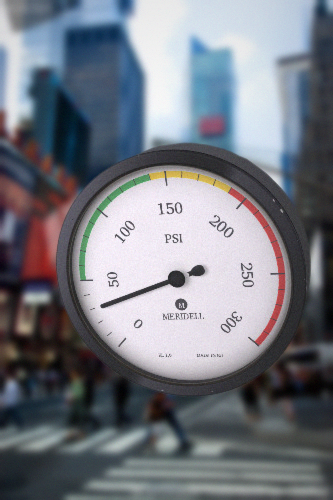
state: 30 psi
